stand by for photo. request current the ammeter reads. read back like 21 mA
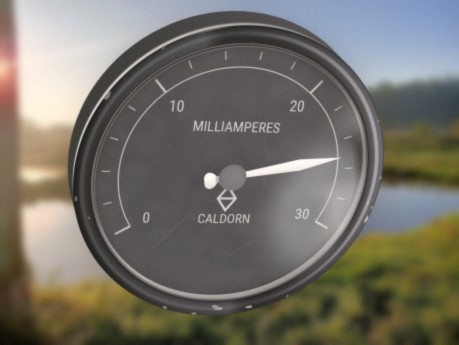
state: 25 mA
